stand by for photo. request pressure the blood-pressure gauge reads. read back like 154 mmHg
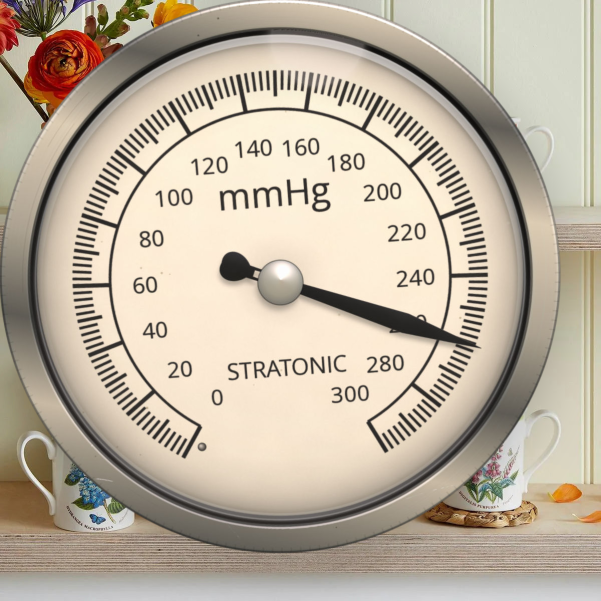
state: 260 mmHg
